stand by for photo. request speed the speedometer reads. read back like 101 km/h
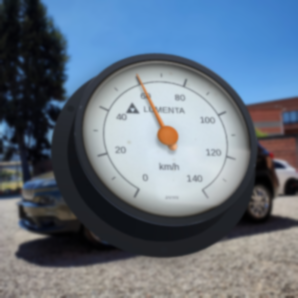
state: 60 km/h
